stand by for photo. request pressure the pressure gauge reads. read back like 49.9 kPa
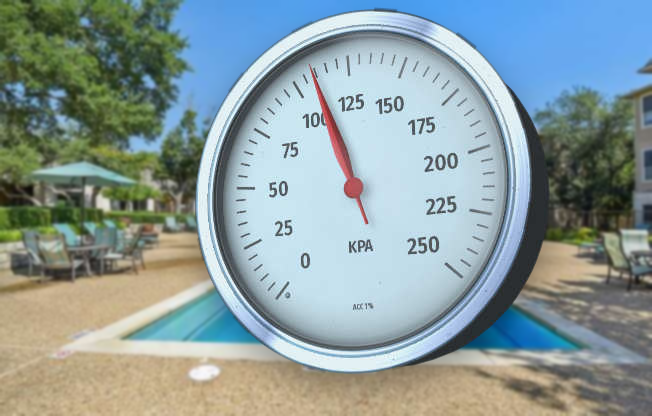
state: 110 kPa
